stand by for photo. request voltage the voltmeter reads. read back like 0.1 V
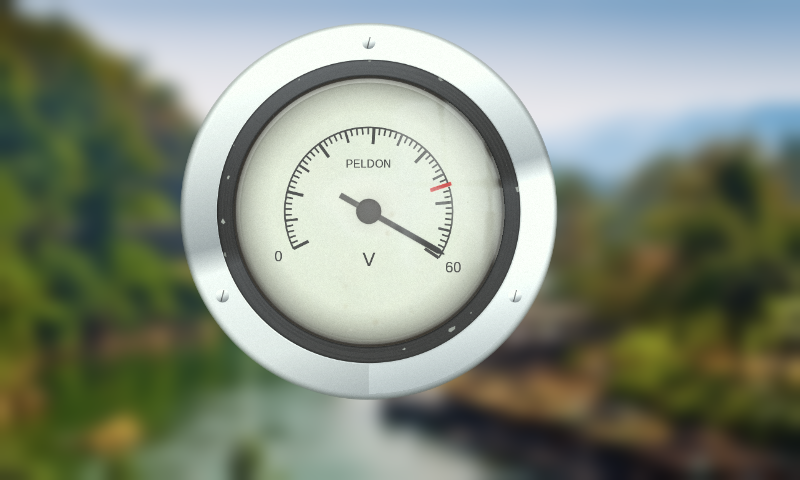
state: 59 V
